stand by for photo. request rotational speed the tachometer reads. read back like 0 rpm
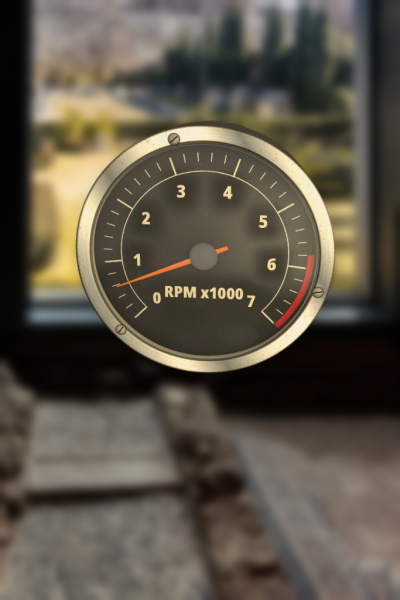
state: 600 rpm
